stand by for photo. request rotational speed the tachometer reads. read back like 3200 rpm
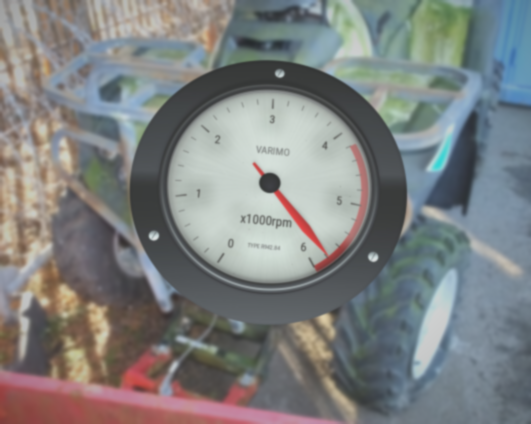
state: 5800 rpm
